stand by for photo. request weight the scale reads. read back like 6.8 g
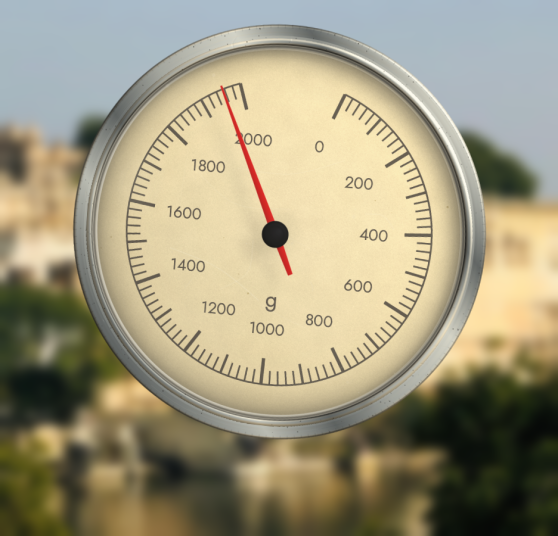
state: 1960 g
